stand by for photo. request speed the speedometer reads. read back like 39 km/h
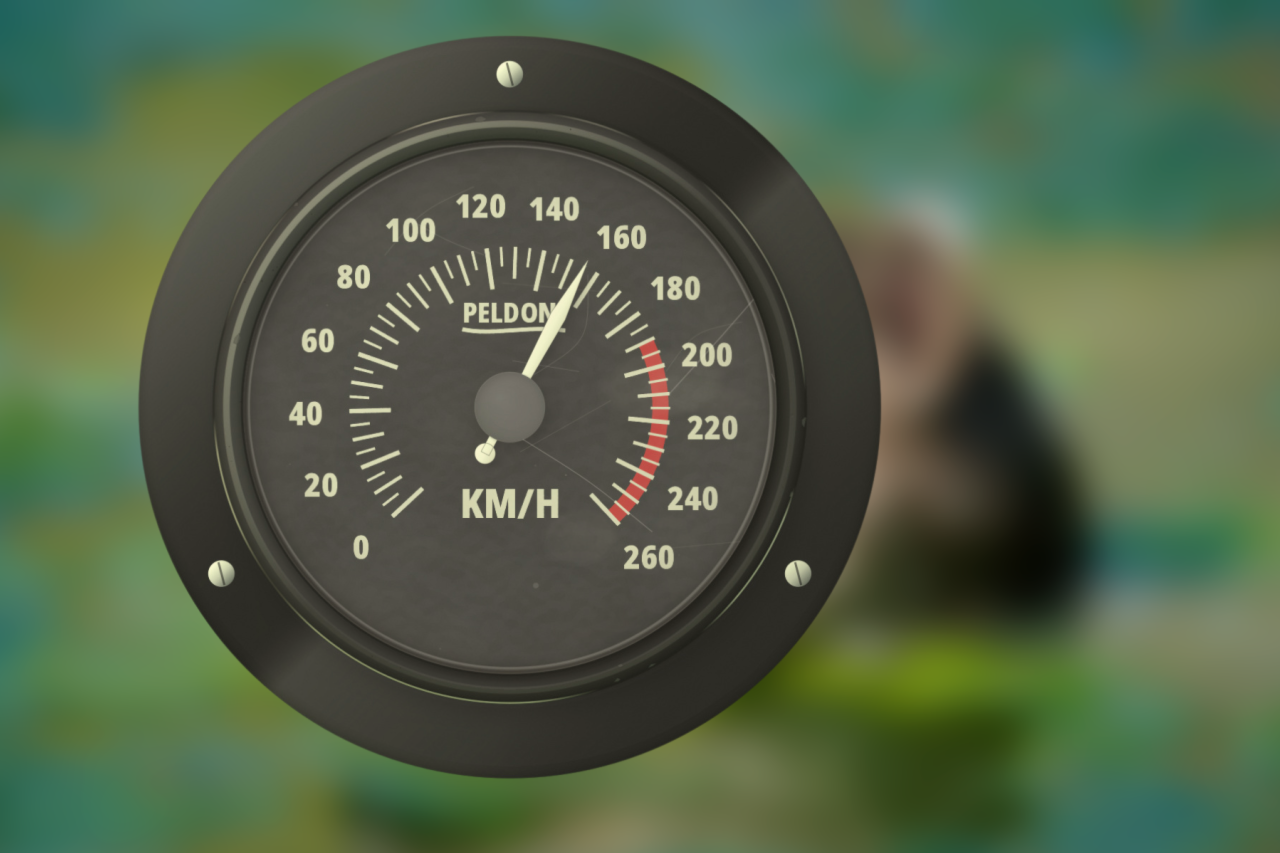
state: 155 km/h
